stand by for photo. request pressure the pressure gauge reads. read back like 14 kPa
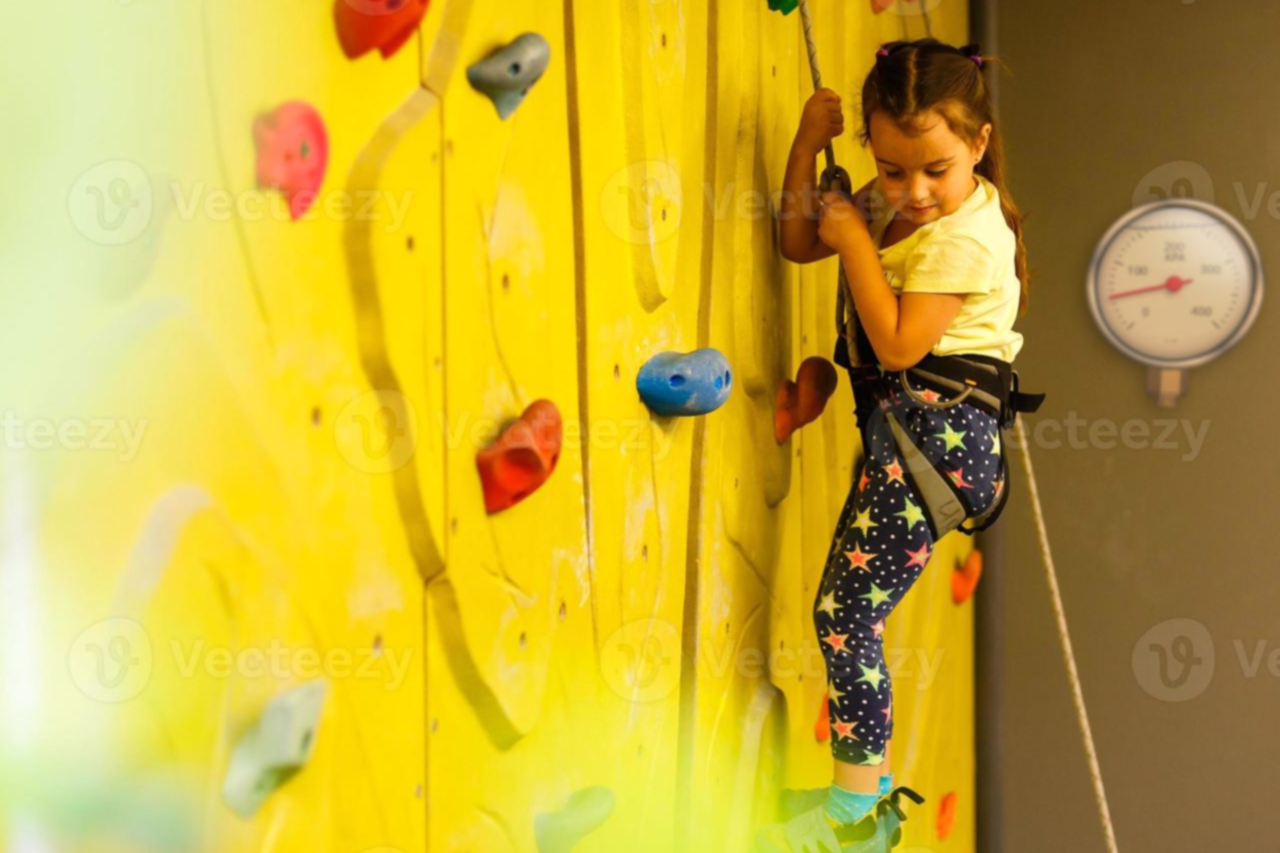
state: 50 kPa
